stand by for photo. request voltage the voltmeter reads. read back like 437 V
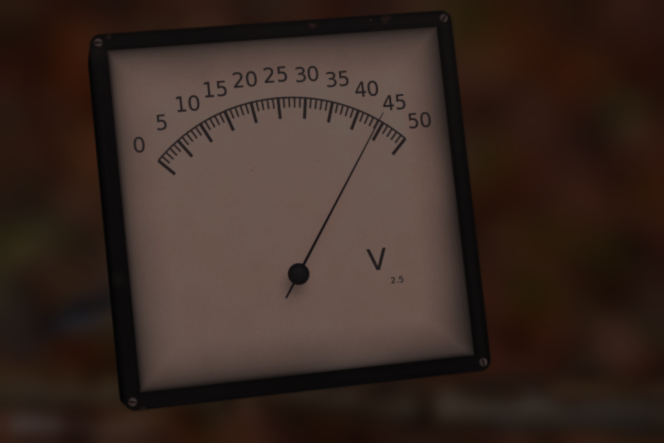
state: 44 V
